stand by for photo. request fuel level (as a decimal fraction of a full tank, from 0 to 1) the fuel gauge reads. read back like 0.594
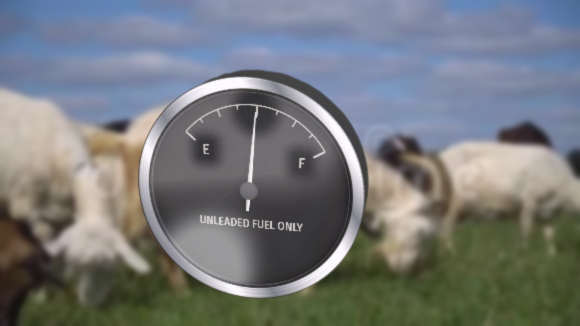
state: 0.5
